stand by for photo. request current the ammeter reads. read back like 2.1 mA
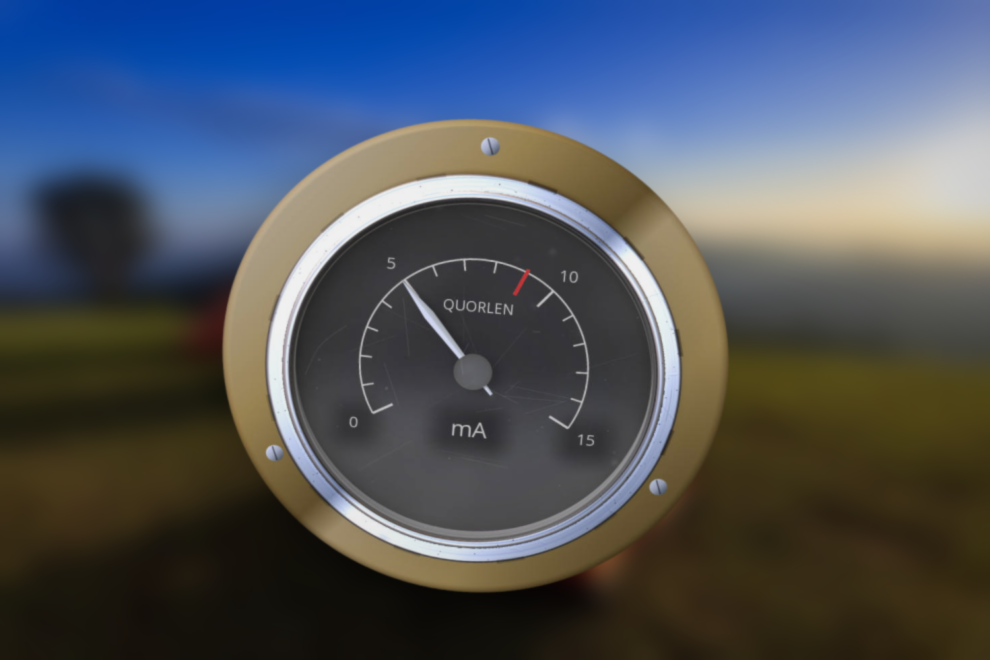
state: 5 mA
